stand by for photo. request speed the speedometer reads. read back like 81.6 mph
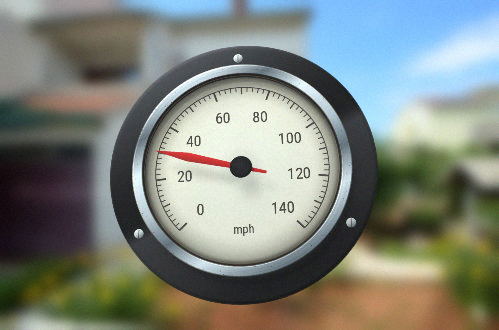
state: 30 mph
